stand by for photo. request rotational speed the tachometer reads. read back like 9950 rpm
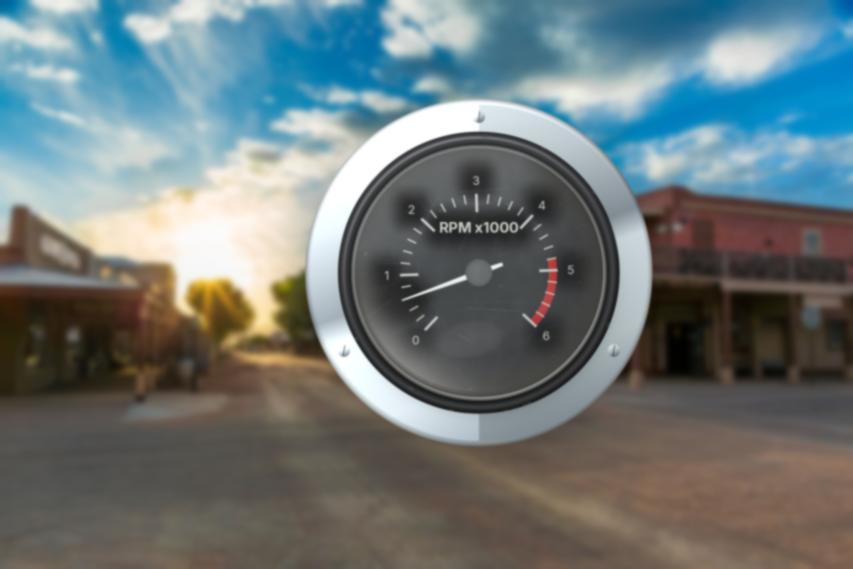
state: 600 rpm
